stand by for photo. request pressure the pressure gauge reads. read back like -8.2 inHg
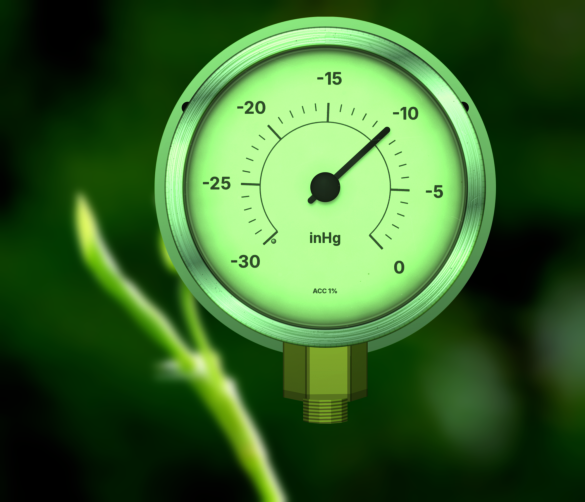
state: -10 inHg
